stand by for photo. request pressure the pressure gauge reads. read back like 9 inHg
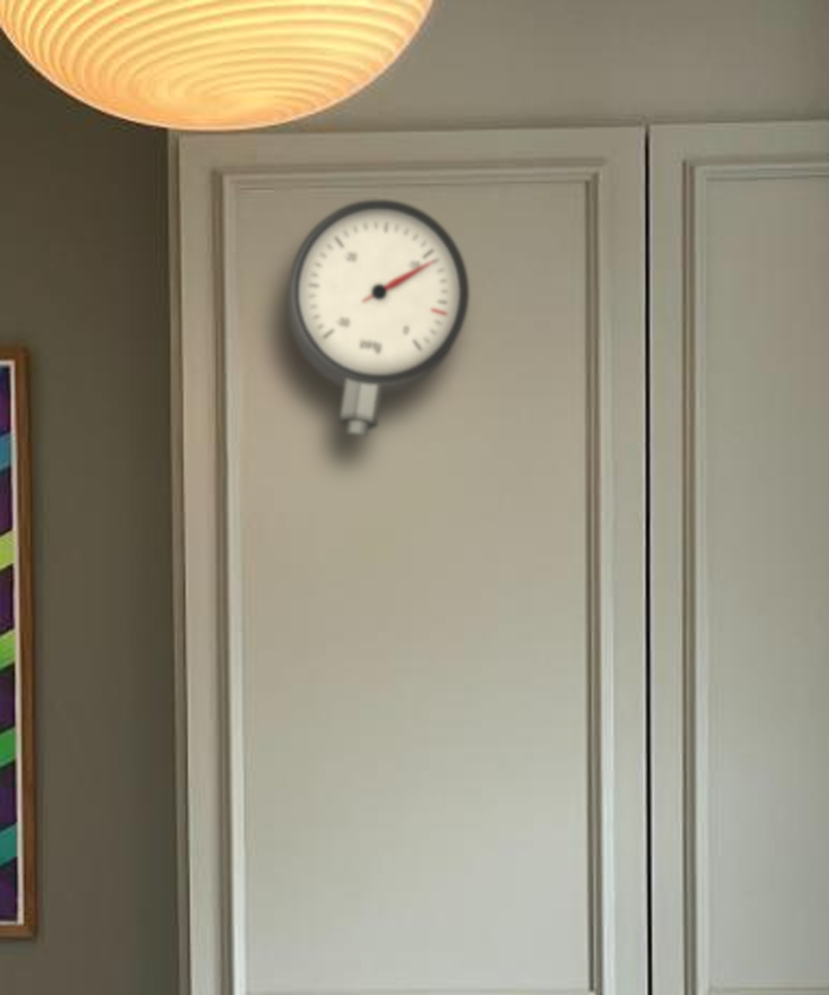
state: -9 inHg
